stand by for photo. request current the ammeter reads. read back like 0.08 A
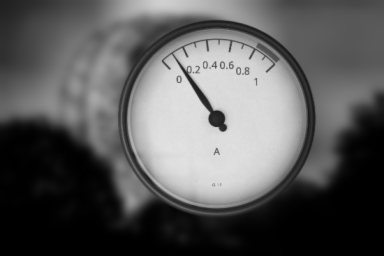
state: 0.1 A
